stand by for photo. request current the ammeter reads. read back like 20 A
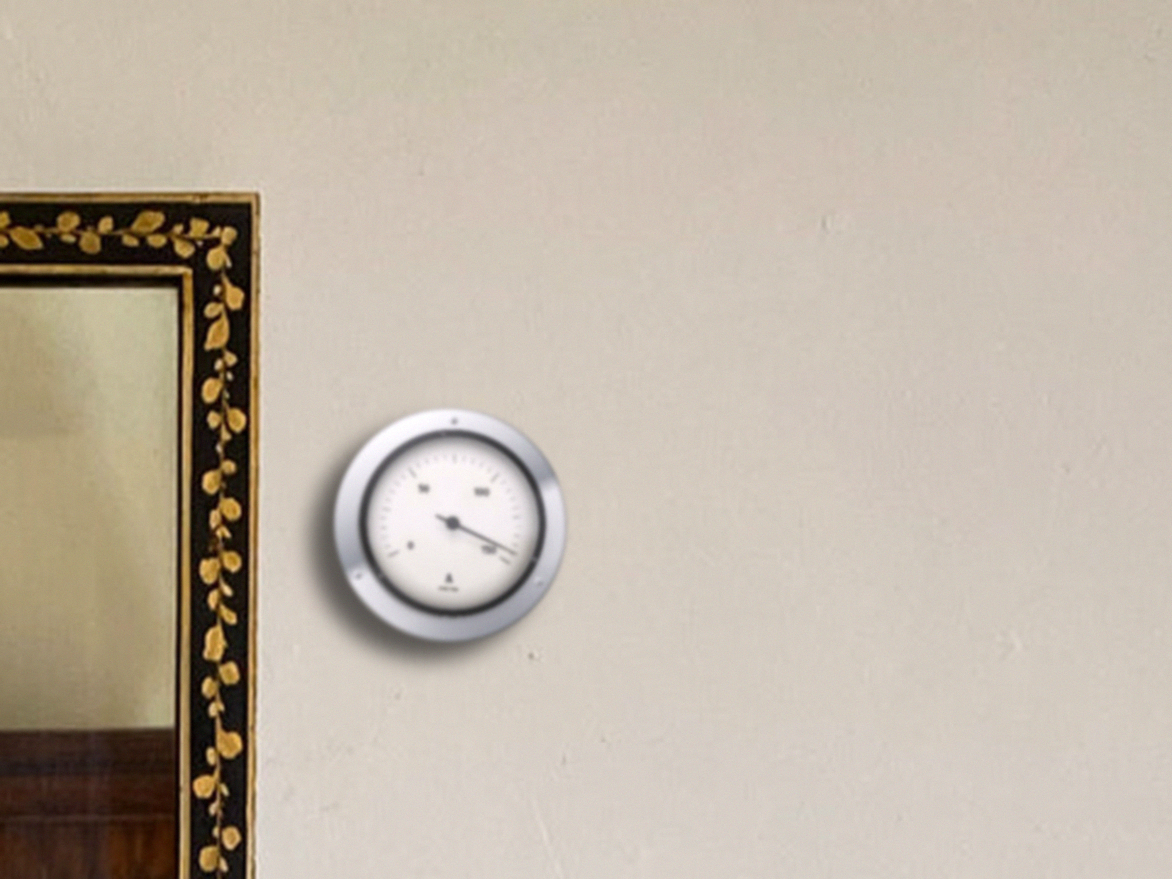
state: 145 A
